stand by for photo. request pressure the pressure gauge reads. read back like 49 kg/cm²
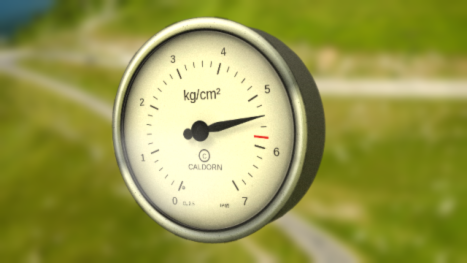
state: 5.4 kg/cm²
